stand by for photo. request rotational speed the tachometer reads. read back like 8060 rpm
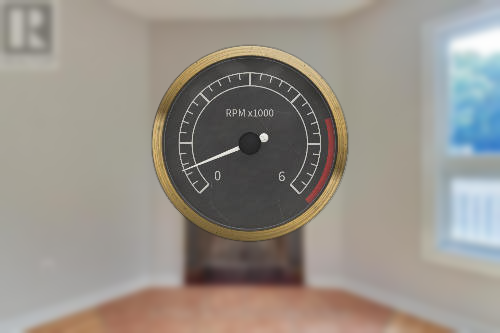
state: 500 rpm
